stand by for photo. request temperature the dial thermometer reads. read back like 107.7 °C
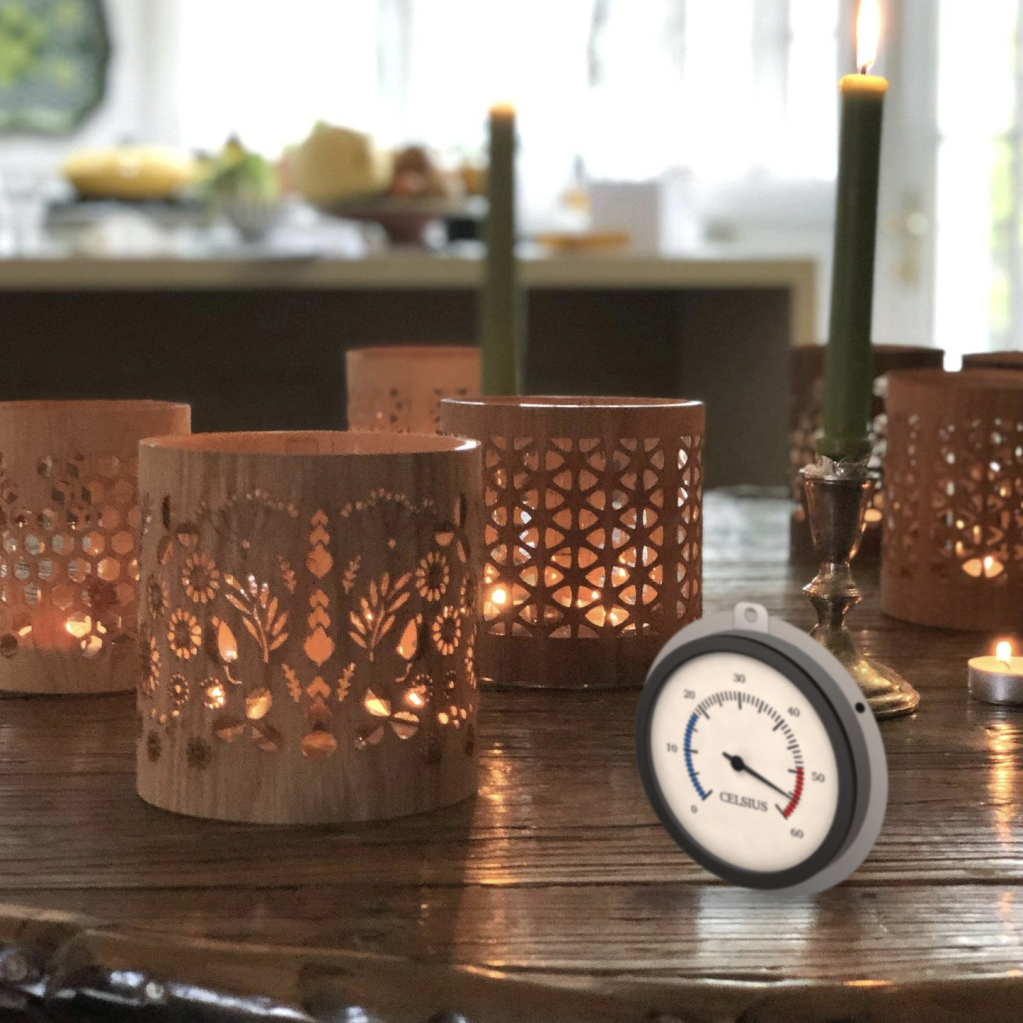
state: 55 °C
